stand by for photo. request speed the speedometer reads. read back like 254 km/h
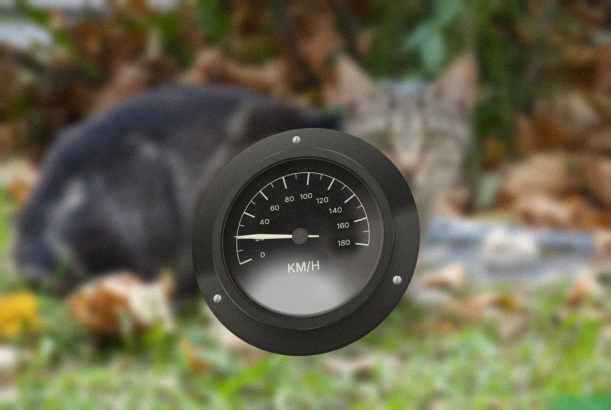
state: 20 km/h
